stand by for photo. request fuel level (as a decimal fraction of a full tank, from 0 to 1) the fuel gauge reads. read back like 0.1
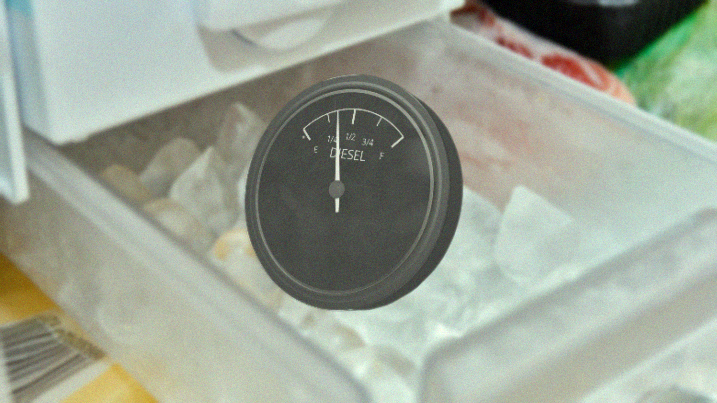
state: 0.375
